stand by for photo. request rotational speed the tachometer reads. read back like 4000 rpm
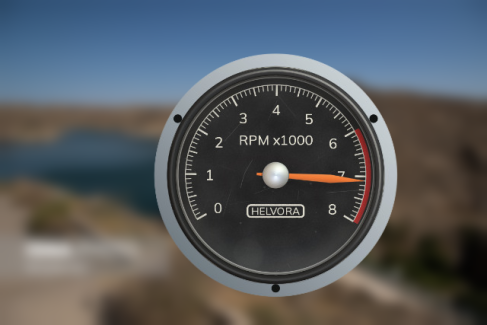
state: 7100 rpm
